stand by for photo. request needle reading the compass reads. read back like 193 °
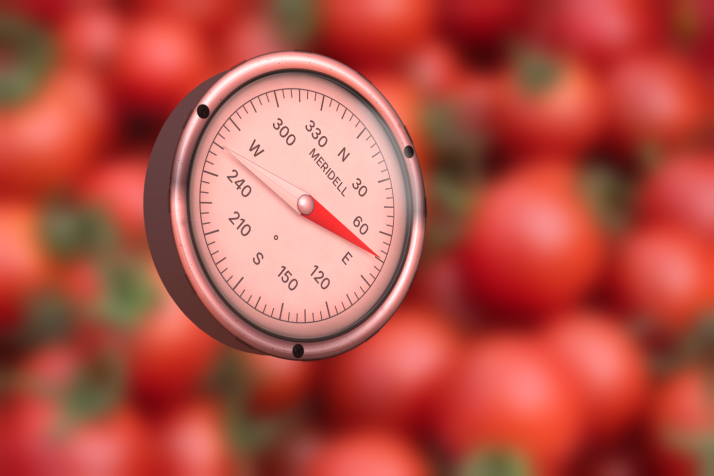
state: 75 °
